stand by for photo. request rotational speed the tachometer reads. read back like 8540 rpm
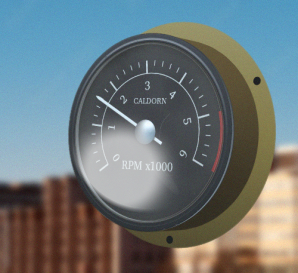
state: 1600 rpm
